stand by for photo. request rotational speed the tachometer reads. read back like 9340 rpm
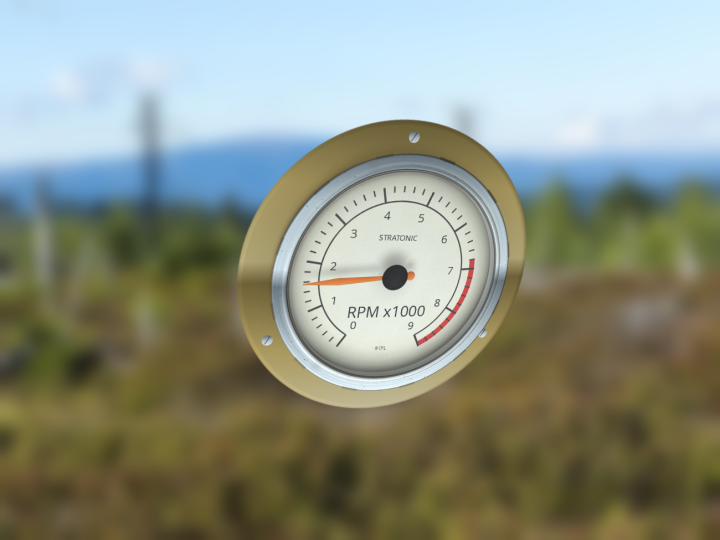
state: 1600 rpm
